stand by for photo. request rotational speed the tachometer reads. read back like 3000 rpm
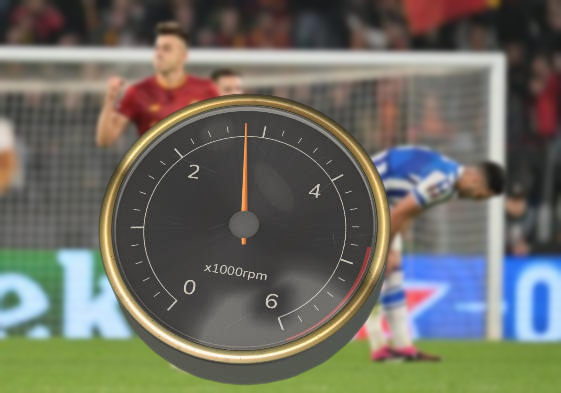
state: 2800 rpm
